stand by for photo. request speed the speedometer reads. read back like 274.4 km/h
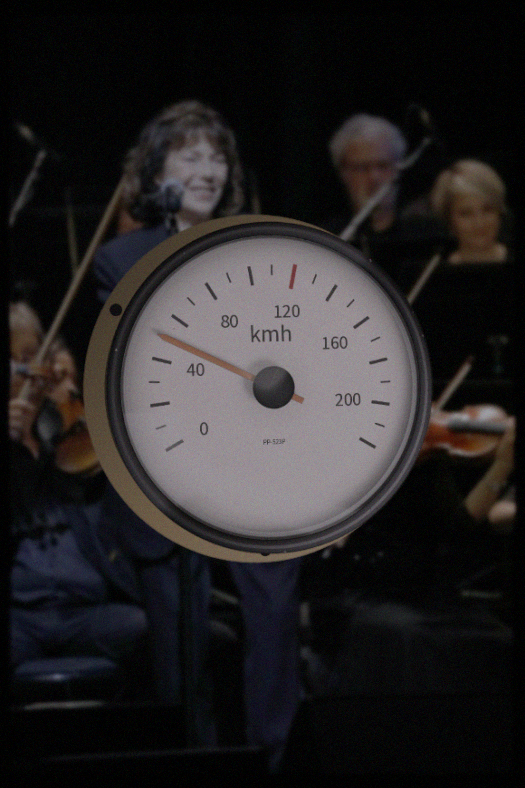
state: 50 km/h
